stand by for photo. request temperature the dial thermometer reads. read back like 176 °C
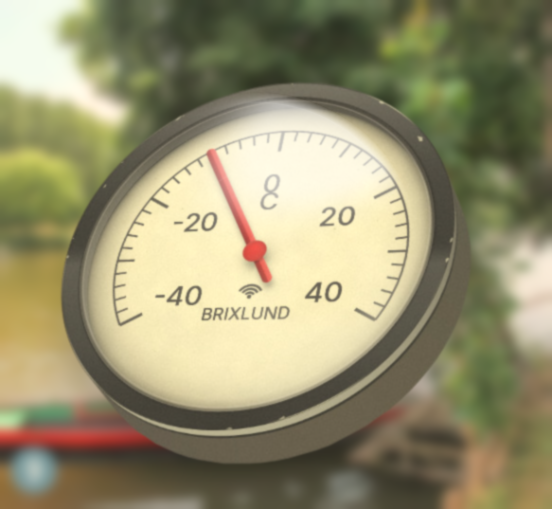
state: -10 °C
